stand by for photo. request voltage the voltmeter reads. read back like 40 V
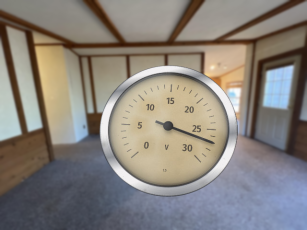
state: 27 V
